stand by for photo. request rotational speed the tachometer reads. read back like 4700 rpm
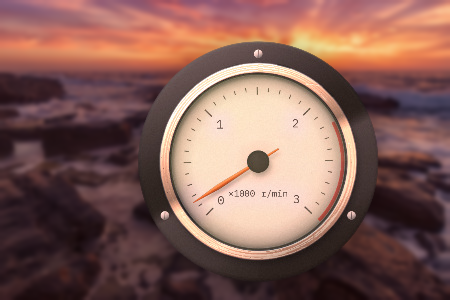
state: 150 rpm
